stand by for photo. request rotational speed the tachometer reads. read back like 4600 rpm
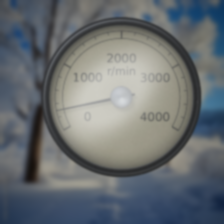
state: 300 rpm
